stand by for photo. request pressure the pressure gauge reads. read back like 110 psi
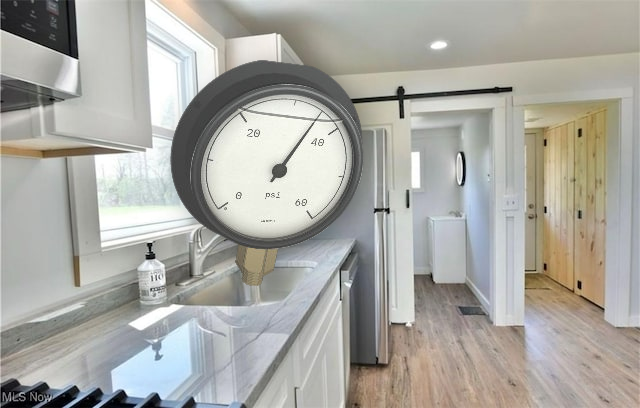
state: 35 psi
